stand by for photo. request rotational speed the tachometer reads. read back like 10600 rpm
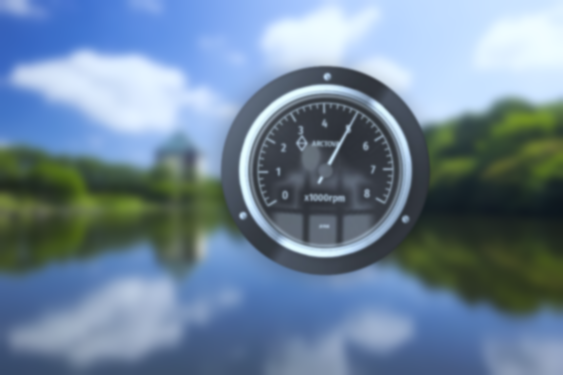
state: 5000 rpm
